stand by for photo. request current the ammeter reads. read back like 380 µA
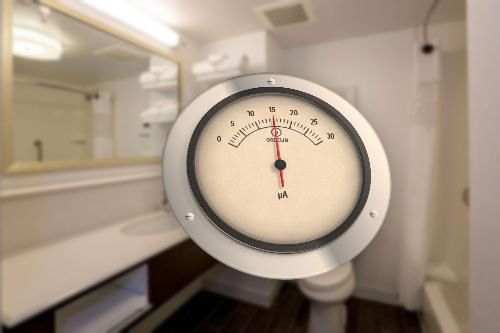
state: 15 µA
